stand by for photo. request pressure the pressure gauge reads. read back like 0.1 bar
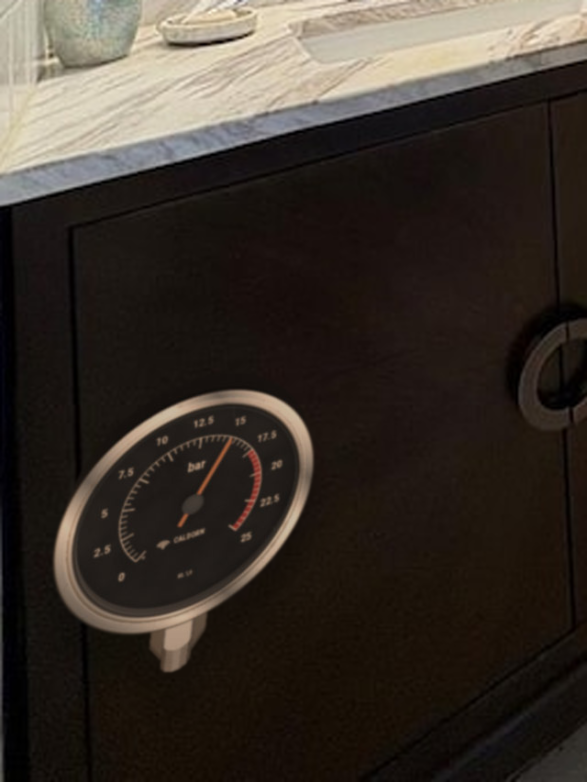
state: 15 bar
